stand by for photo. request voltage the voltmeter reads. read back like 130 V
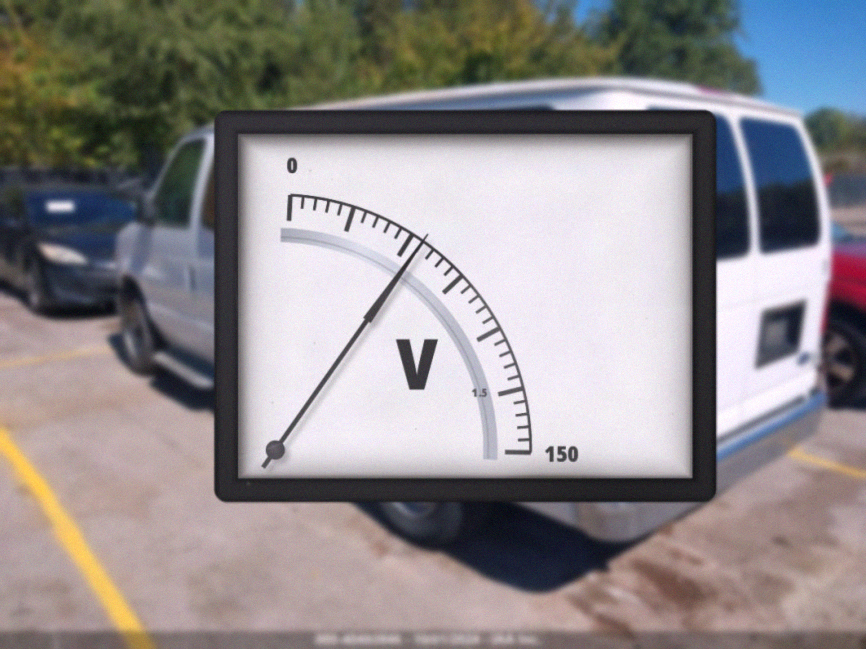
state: 55 V
